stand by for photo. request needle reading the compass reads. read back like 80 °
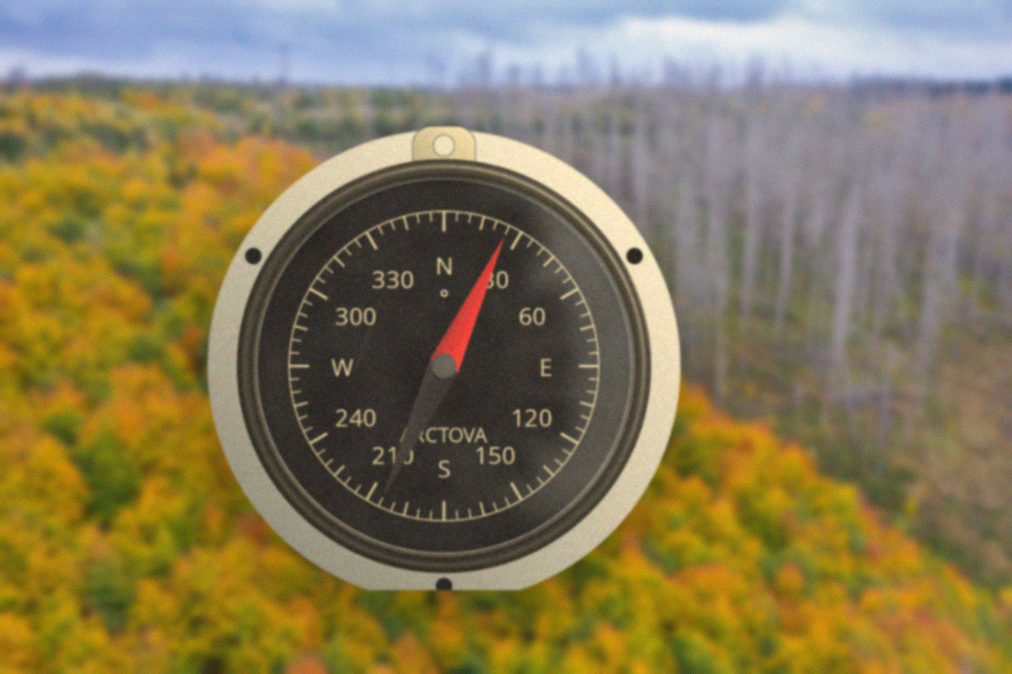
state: 25 °
